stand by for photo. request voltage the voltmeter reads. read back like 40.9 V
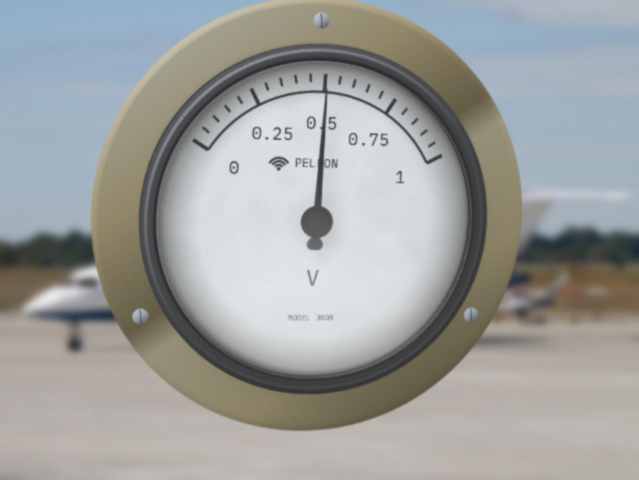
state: 0.5 V
